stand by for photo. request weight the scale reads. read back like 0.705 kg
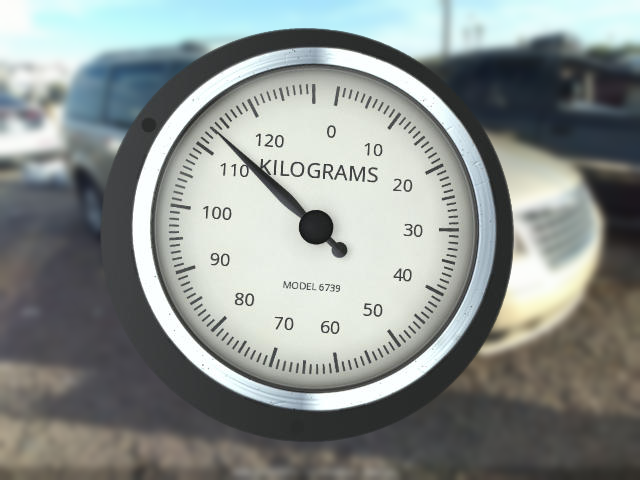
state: 113 kg
